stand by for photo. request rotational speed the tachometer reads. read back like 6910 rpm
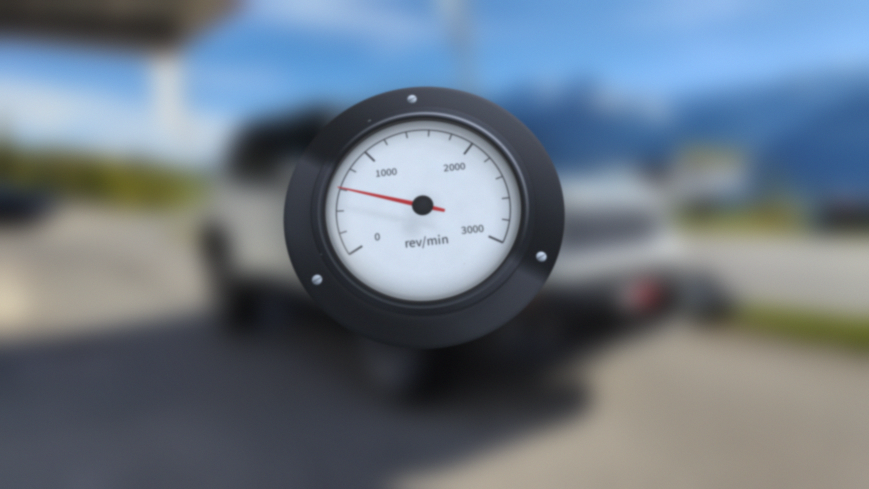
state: 600 rpm
